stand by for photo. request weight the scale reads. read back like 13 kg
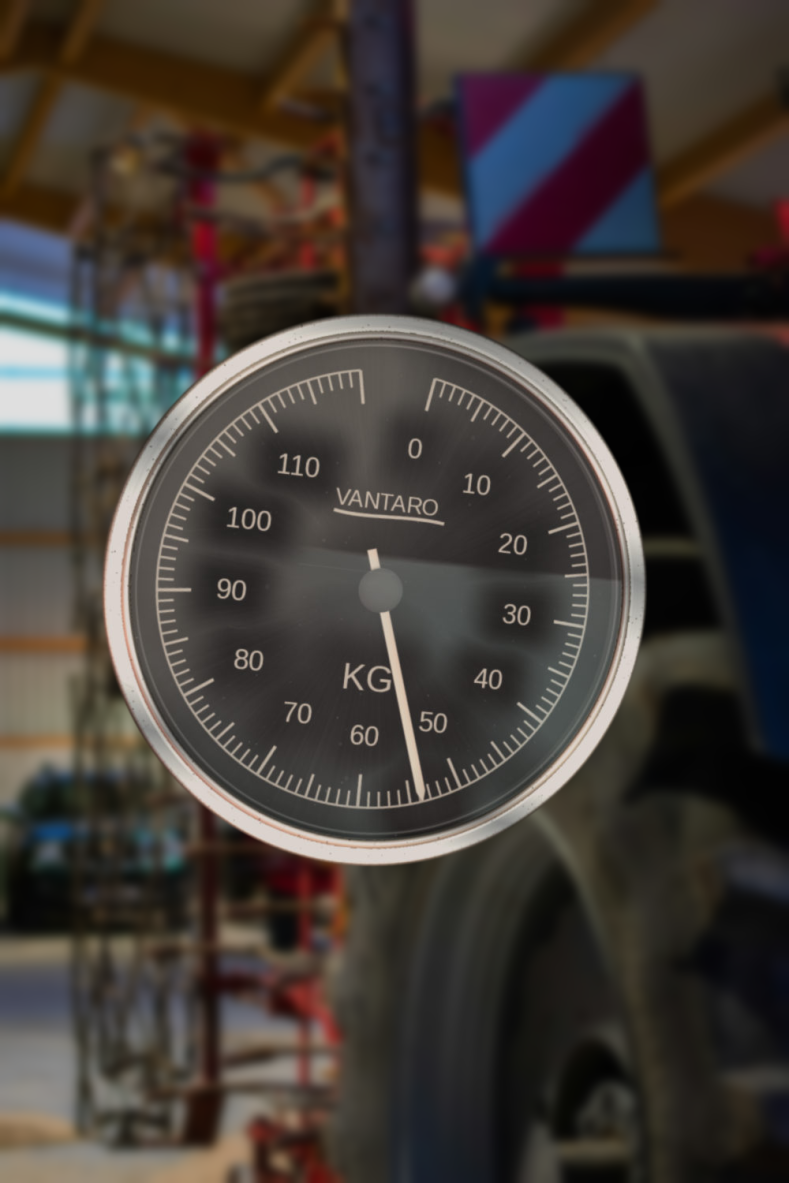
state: 54 kg
